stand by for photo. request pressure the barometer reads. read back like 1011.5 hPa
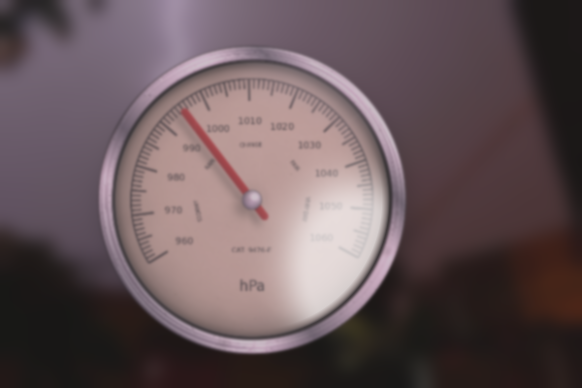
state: 995 hPa
